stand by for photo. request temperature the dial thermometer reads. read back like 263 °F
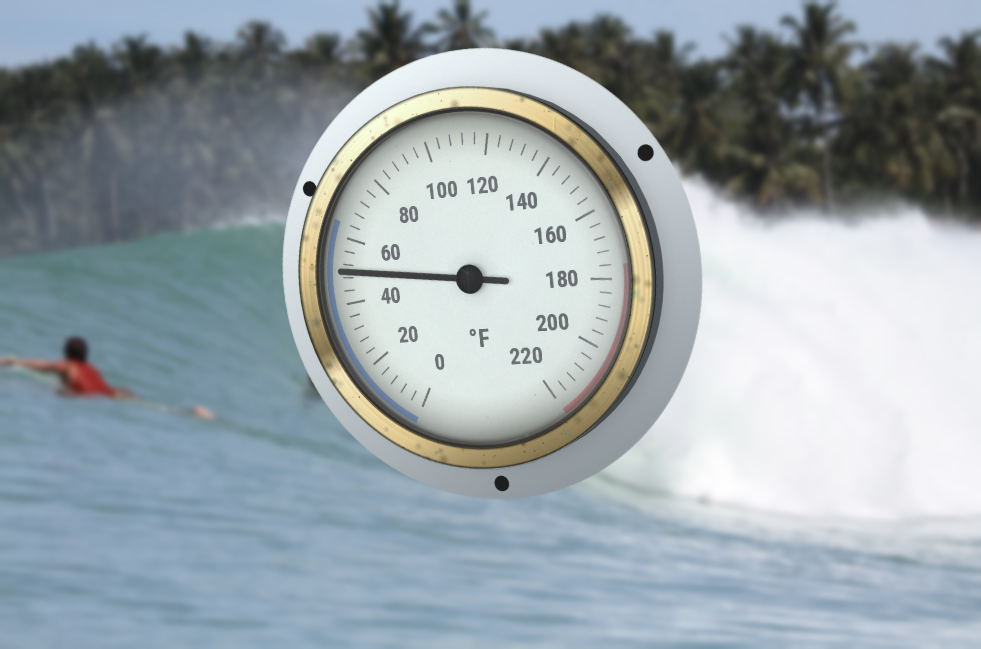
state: 50 °F
